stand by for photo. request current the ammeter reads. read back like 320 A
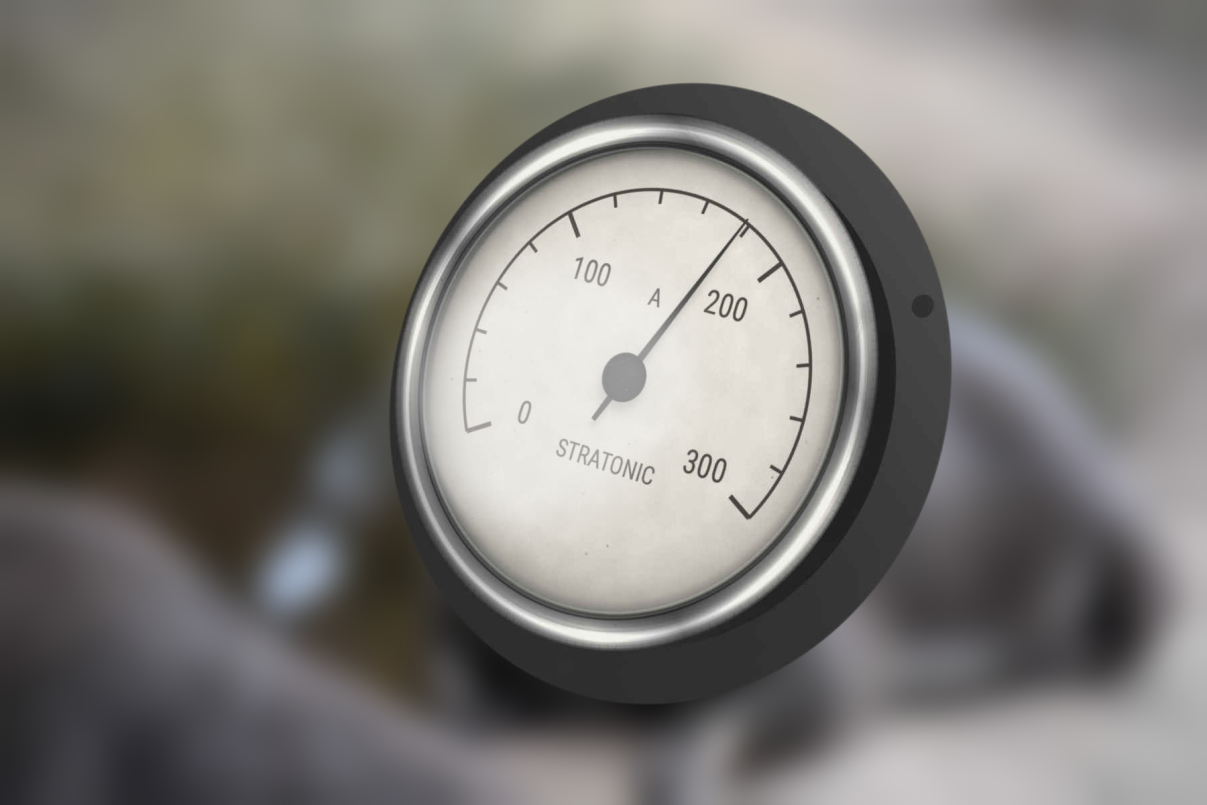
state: 180 A
